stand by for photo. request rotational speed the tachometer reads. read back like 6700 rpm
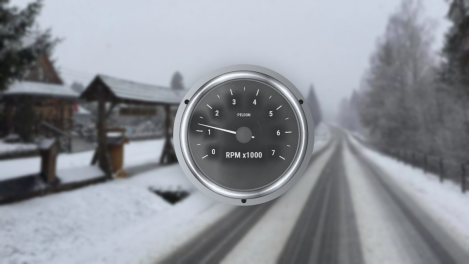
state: 1250 rpm
